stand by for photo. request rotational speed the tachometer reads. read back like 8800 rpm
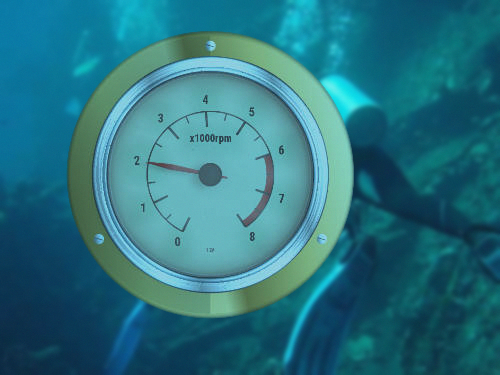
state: 2000 rpm
